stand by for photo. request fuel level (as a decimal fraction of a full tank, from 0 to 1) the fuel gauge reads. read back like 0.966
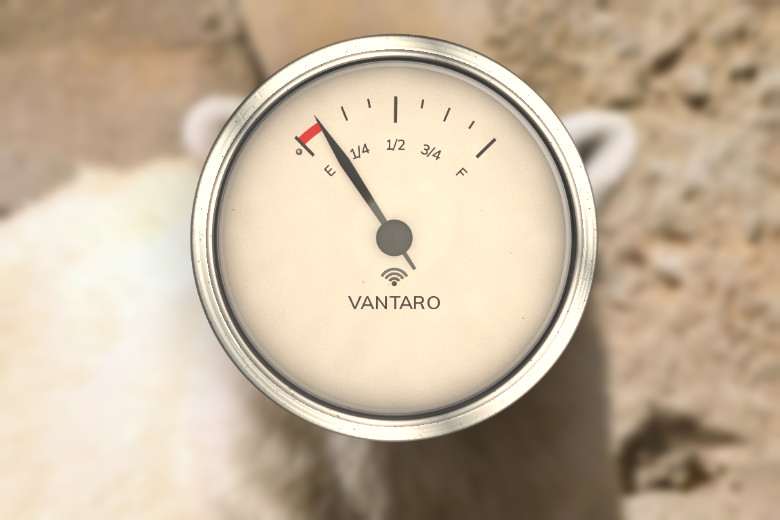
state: 0.125
